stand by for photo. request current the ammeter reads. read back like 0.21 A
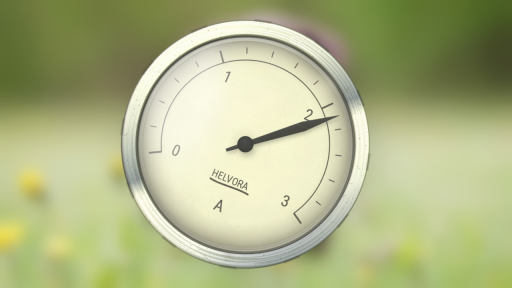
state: 2.1 A
